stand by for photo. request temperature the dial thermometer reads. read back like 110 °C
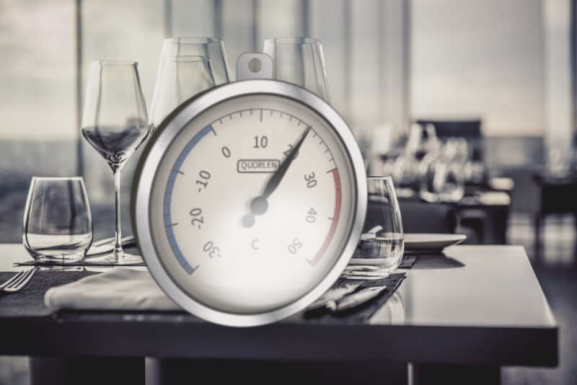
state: 20 °C
